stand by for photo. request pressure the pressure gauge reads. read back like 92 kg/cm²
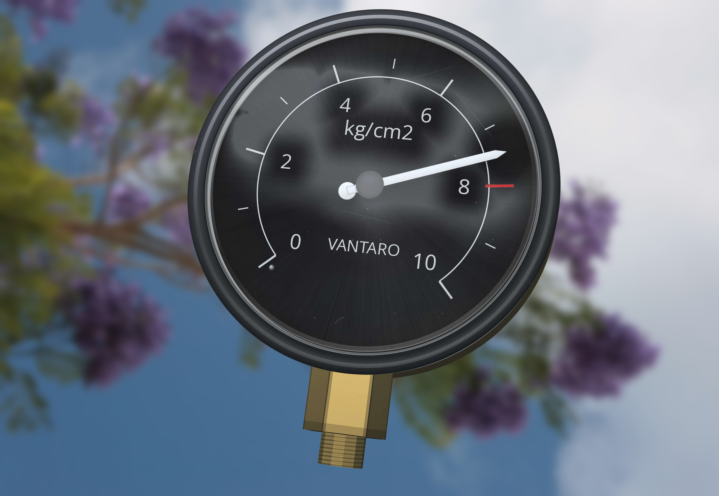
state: 7.5 kg/cm²
